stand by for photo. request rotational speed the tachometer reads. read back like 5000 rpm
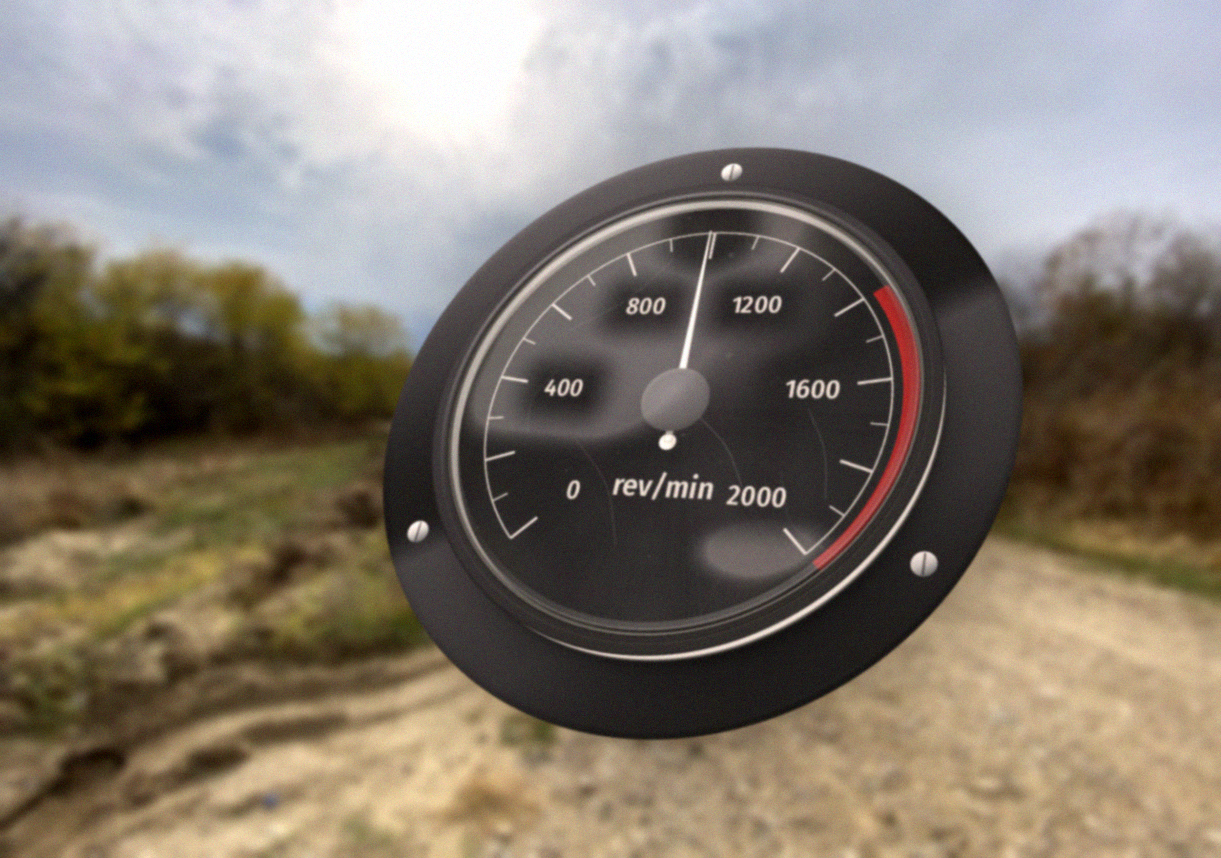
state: 1000 rpm
